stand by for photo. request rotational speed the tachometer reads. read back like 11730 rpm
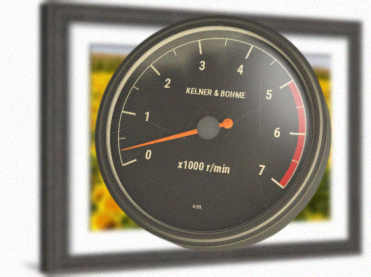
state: 250 rpm
